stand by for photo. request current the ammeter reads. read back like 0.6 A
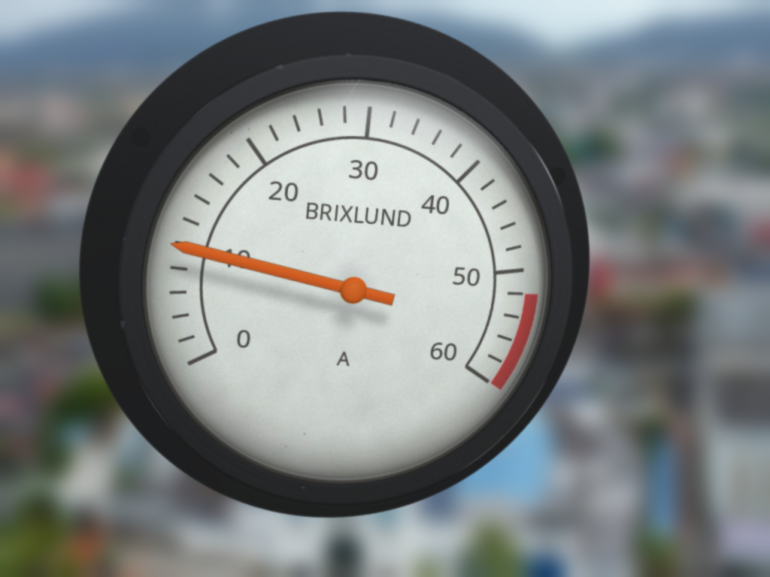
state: 10 A
